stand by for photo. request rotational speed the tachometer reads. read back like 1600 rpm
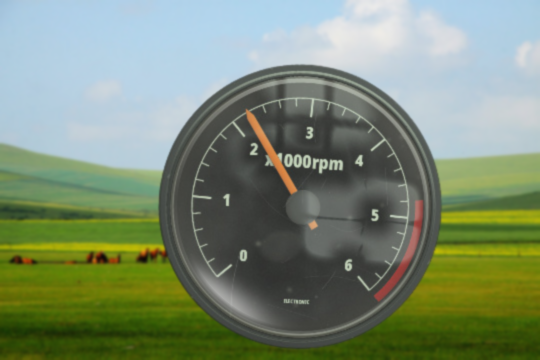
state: 2200 rpm
